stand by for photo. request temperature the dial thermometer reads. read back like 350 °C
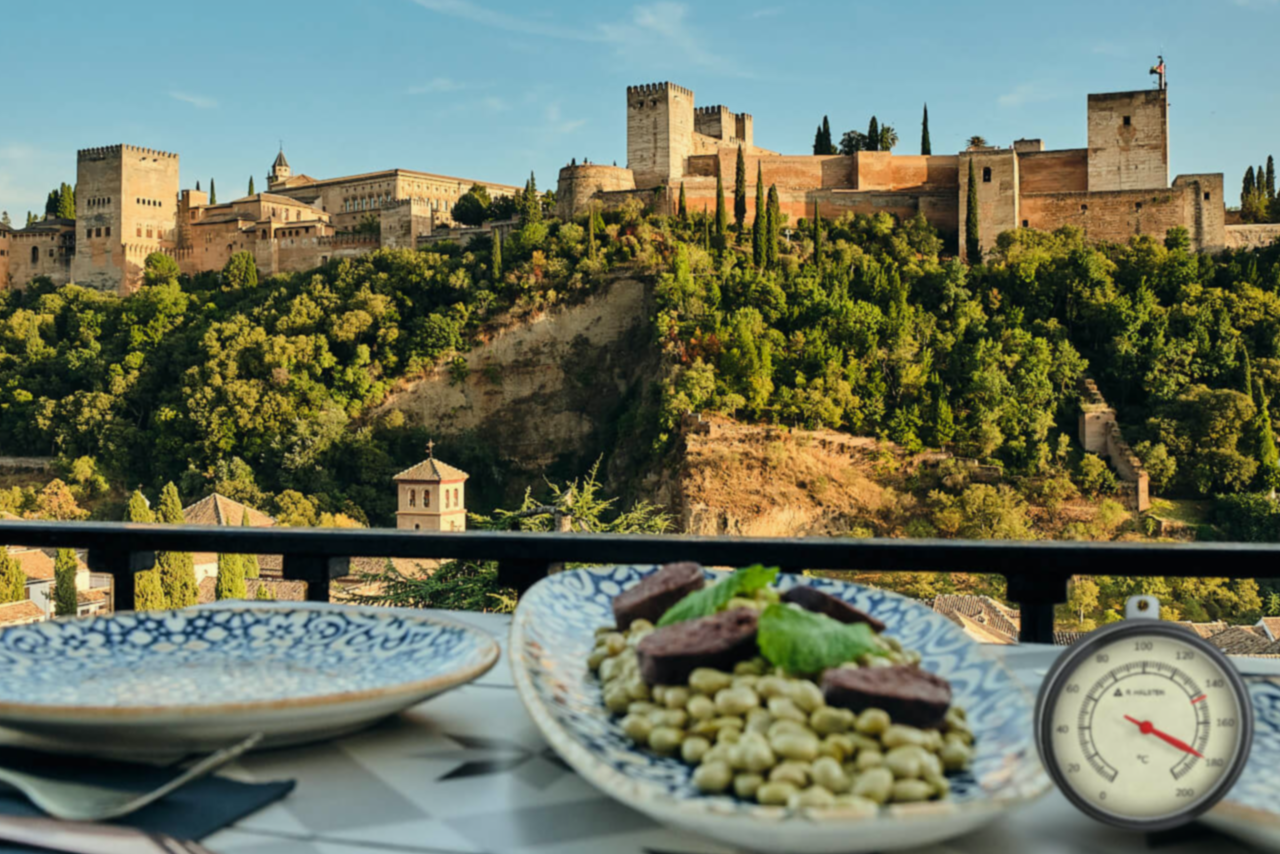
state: 180 °C
